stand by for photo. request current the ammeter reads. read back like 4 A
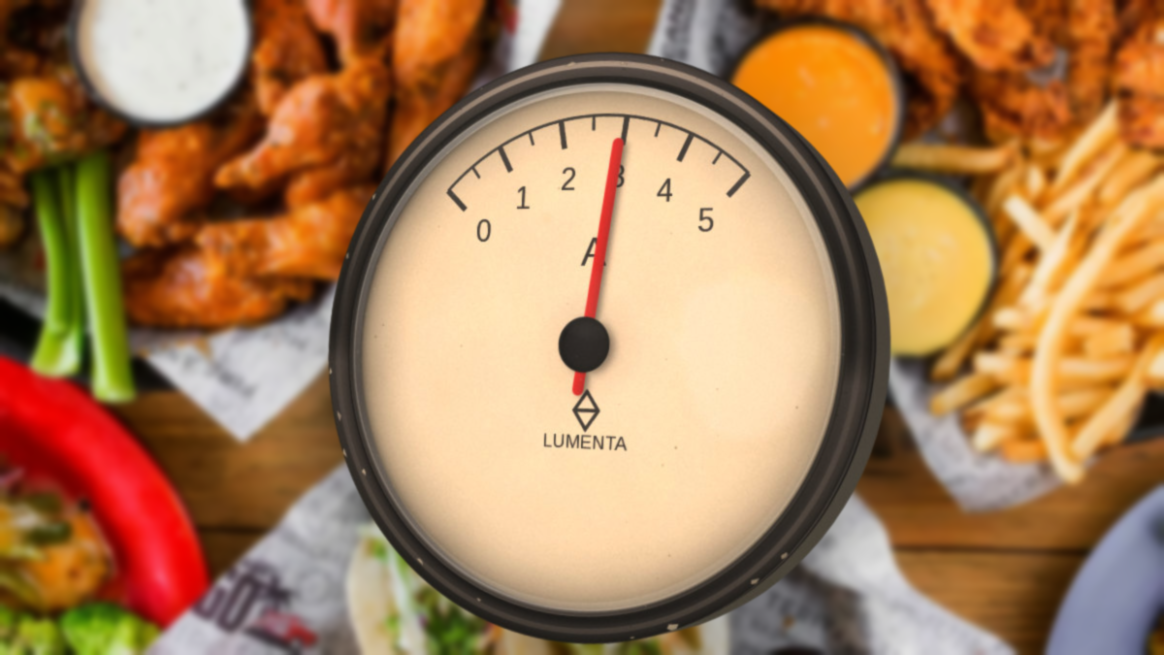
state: 3 A
